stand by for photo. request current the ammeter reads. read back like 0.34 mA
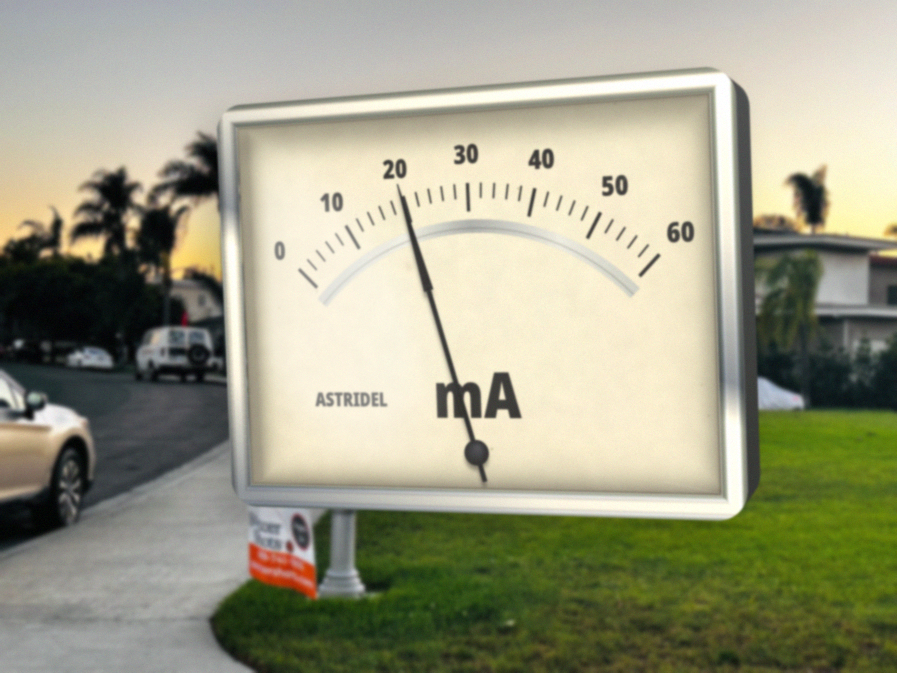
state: 20 mA
